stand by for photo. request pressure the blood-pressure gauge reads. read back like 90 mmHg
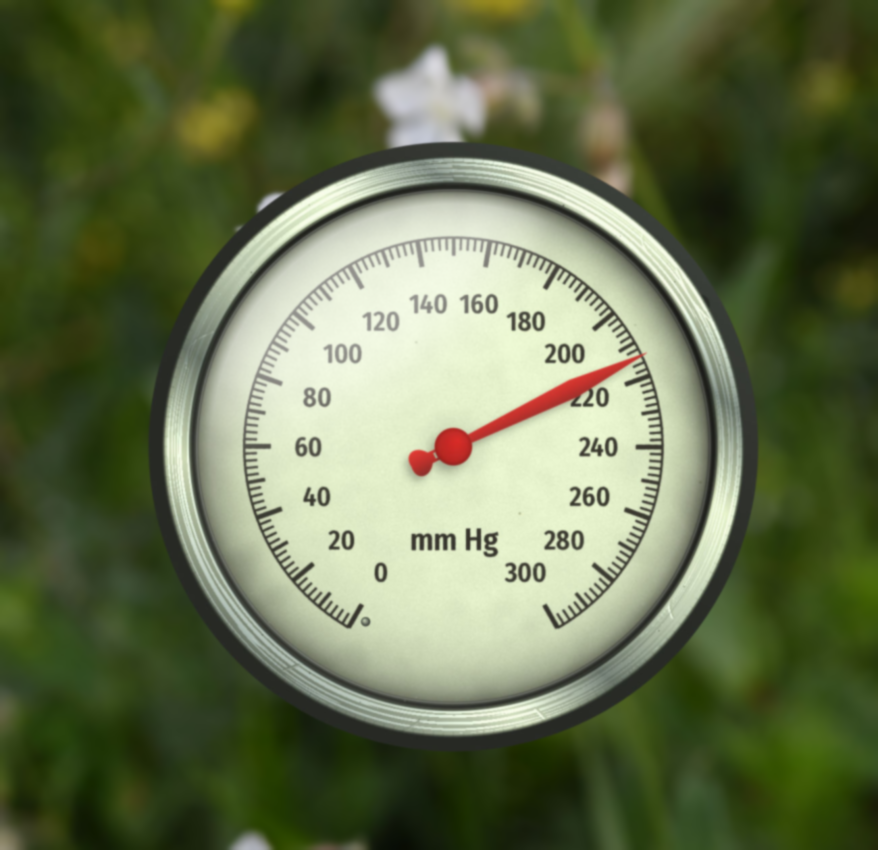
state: 214 mmHg
